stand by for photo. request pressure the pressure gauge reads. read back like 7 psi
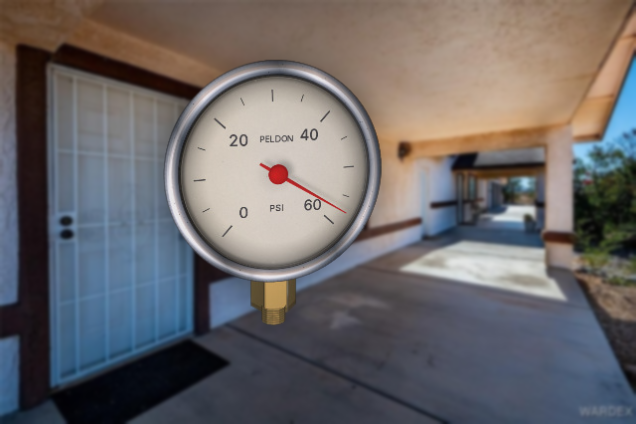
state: 57.5 psi
